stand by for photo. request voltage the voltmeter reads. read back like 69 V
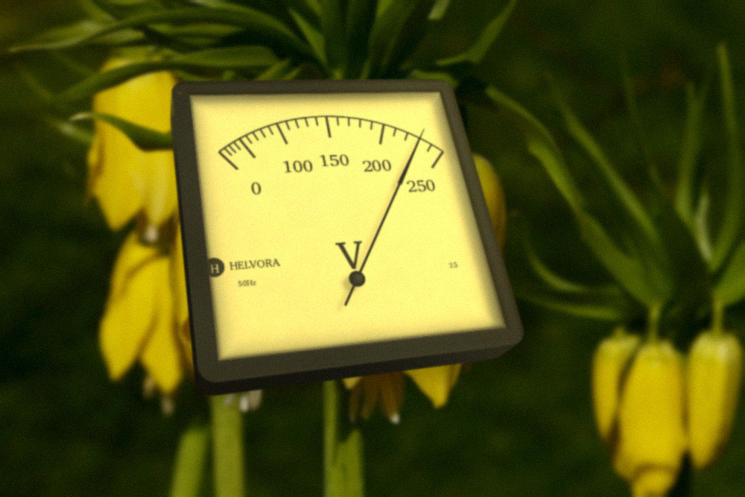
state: 230 V
